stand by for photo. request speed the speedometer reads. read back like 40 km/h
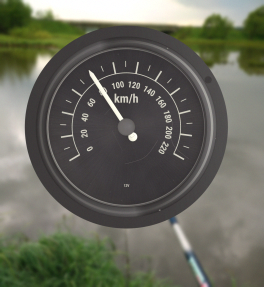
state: 80 km/h
